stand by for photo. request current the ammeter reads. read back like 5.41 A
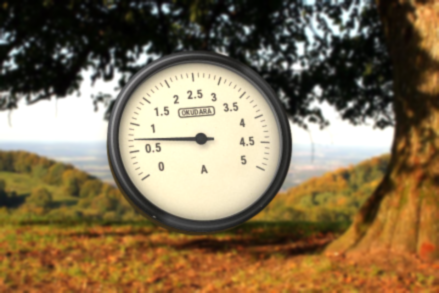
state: 0.7 A
